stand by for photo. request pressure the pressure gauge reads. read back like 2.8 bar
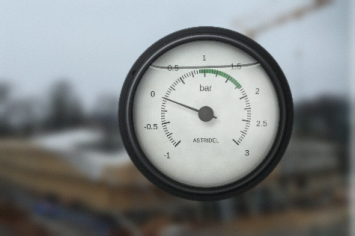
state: 0 bar
